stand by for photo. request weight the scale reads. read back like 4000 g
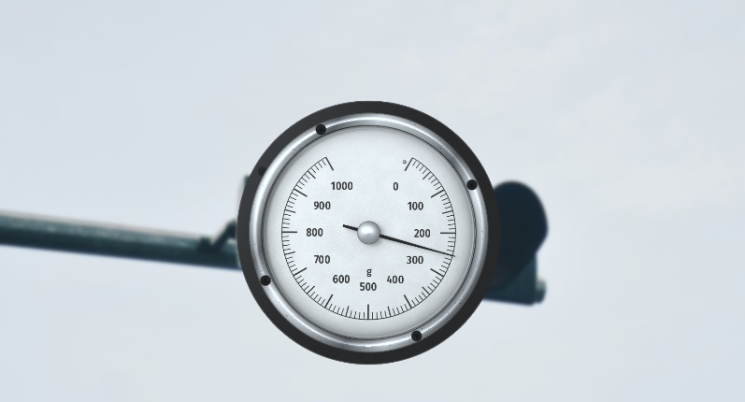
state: 250 g
